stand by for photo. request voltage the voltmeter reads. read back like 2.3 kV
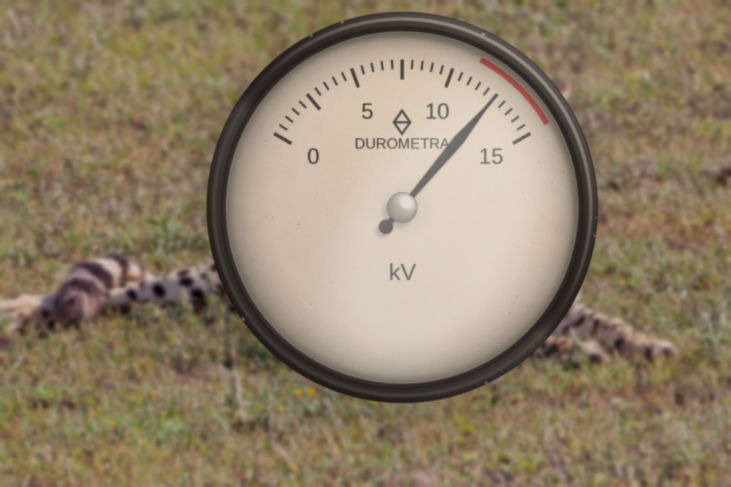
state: 12.5 kV
